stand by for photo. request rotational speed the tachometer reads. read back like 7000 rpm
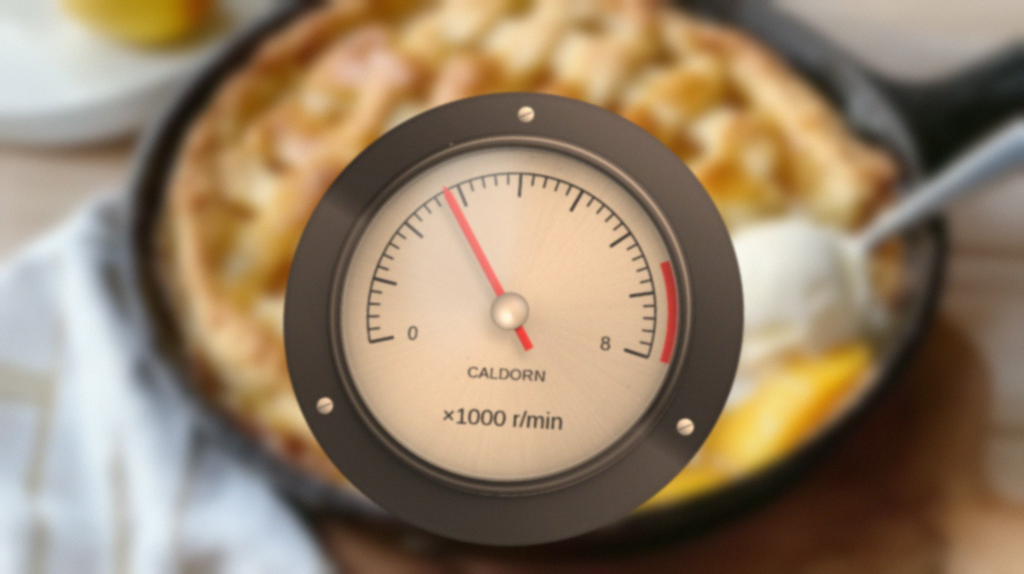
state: 2800 rpm
